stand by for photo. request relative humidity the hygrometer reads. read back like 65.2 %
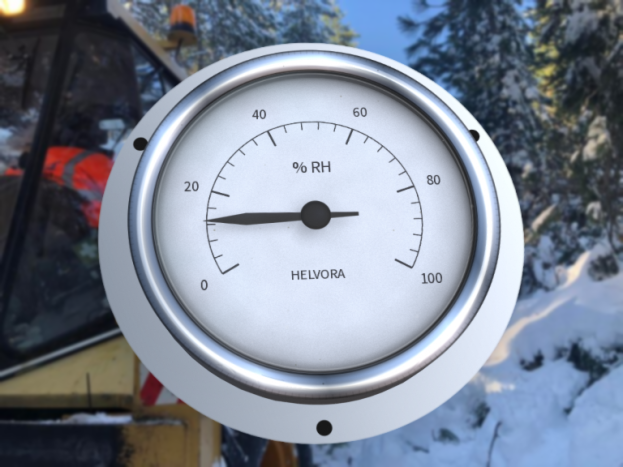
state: 12 %
